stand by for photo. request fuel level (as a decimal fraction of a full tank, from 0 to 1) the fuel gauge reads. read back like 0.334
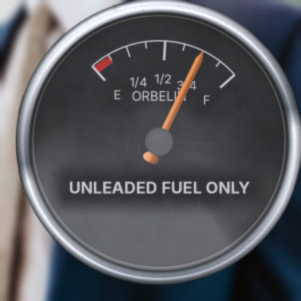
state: 0.75
